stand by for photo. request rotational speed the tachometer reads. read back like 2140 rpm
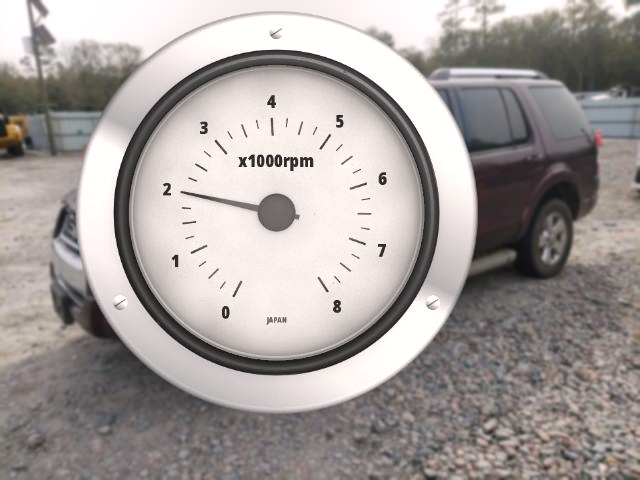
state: 2000 rpm
